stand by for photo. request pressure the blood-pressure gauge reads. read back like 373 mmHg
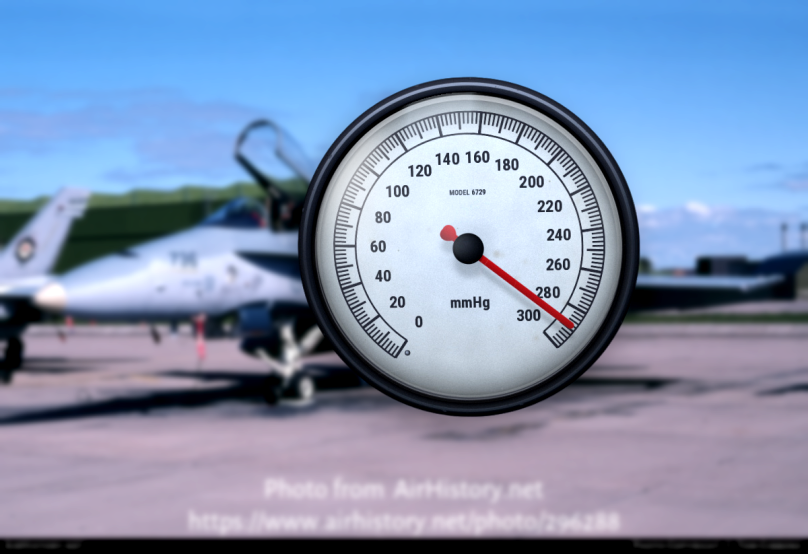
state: 288 mmHg
